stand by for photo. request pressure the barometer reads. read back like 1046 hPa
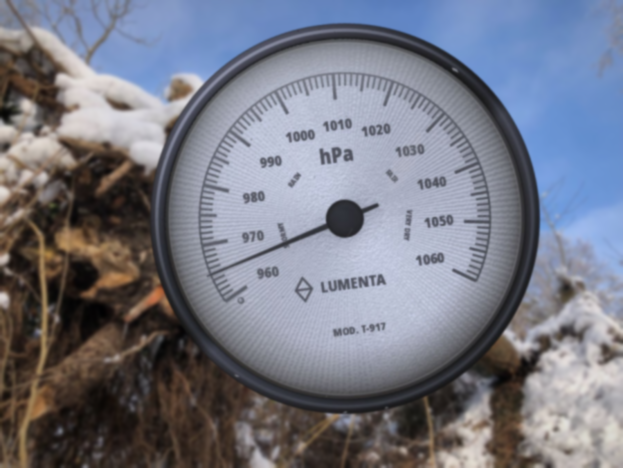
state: 965 hPa
